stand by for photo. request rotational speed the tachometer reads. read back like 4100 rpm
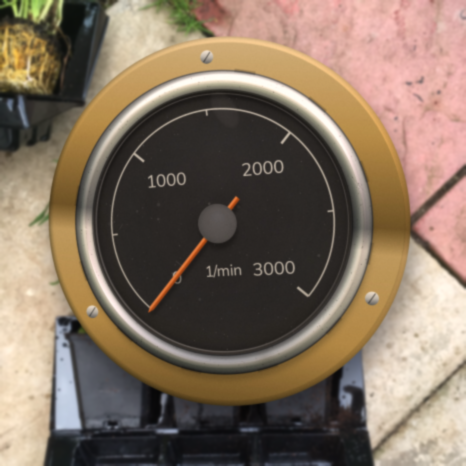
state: 0 rpm
